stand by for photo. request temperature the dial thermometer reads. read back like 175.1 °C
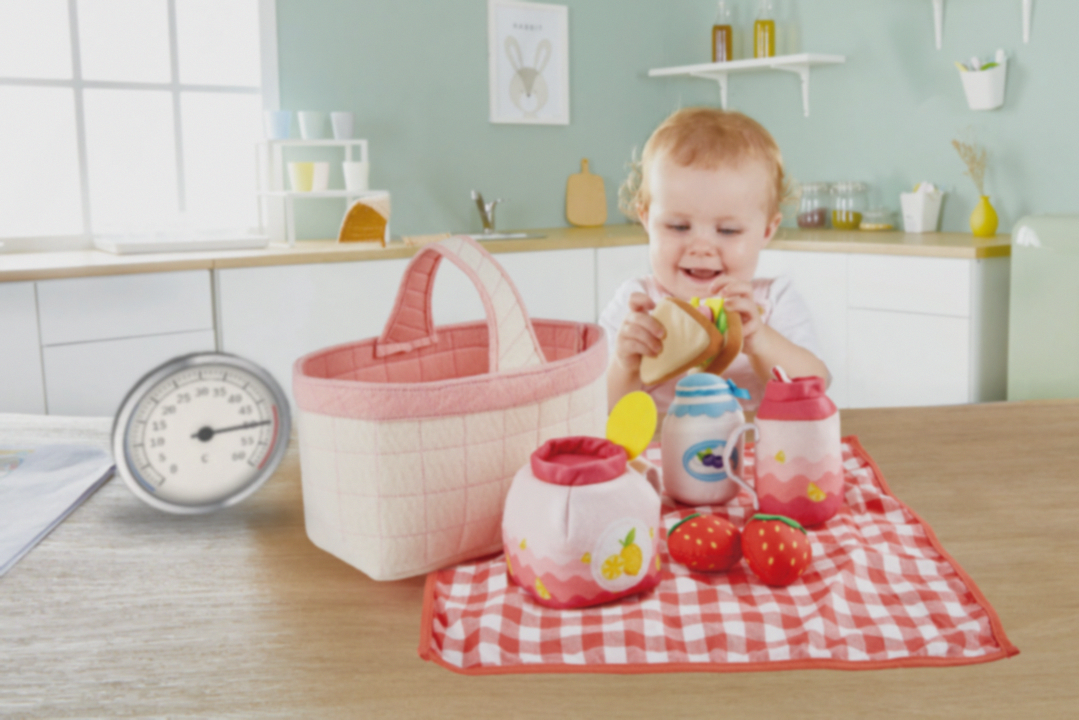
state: 50 °C
